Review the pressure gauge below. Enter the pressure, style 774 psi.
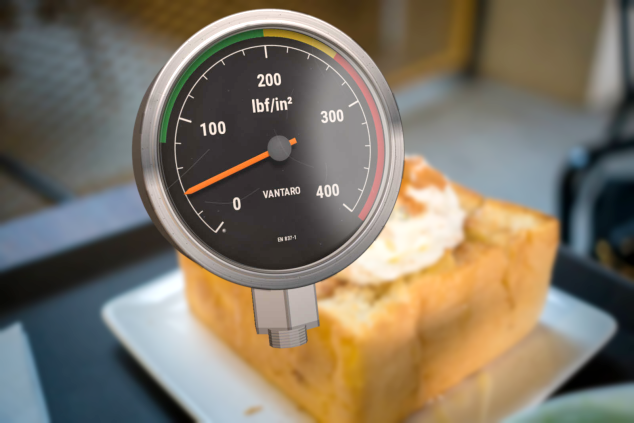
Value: 40 psi
